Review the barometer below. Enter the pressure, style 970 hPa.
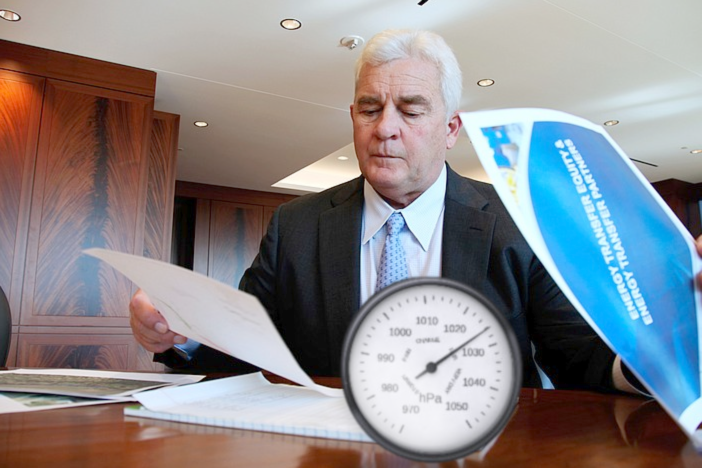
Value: 1026 hPa
